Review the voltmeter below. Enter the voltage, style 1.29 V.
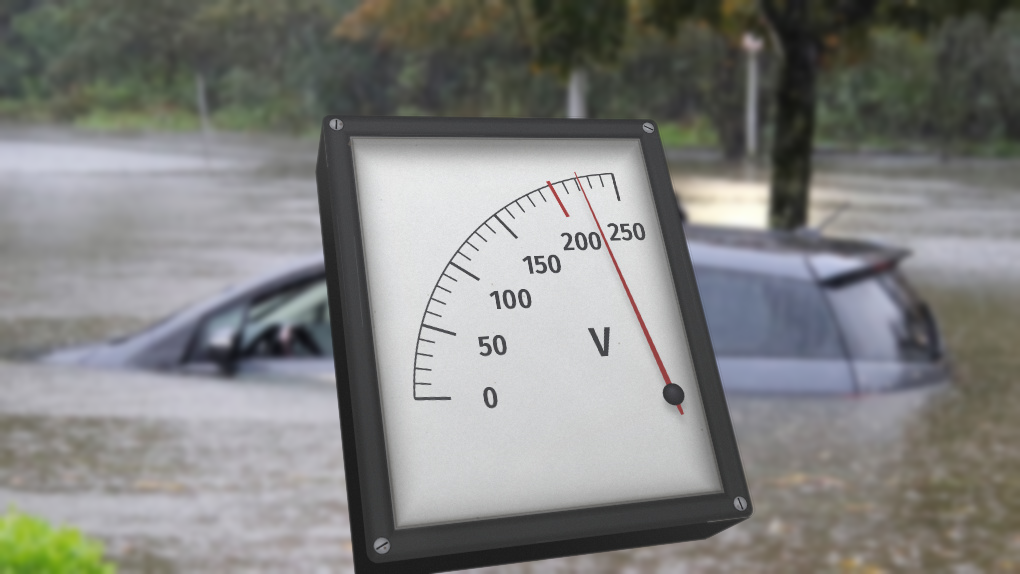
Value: 220 V
